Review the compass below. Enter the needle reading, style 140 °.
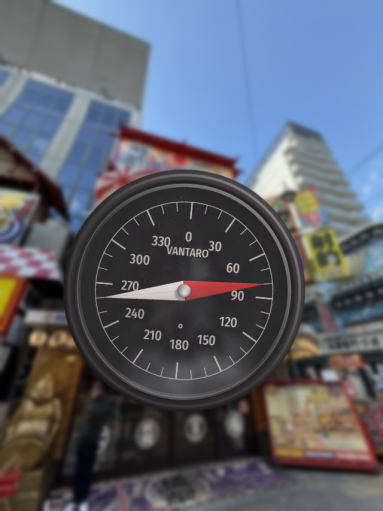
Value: 80 °
